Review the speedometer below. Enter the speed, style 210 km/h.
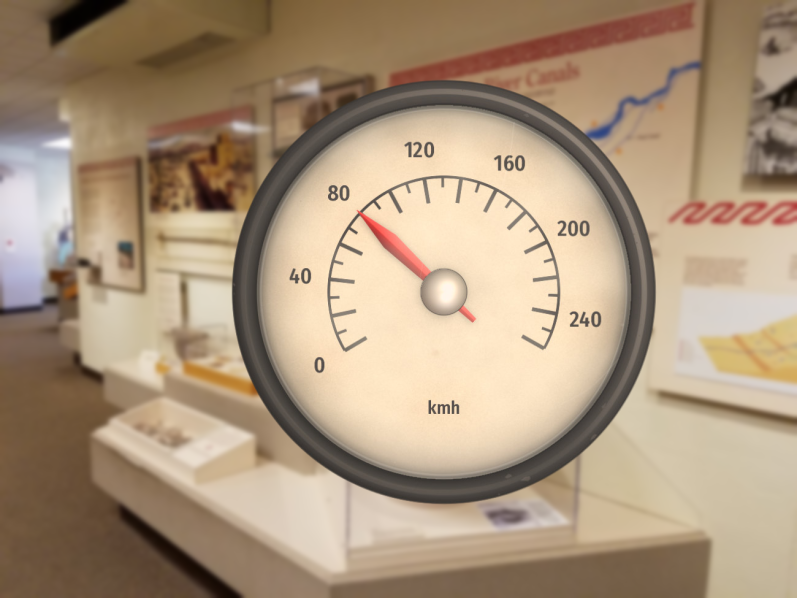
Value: 80 km/h
